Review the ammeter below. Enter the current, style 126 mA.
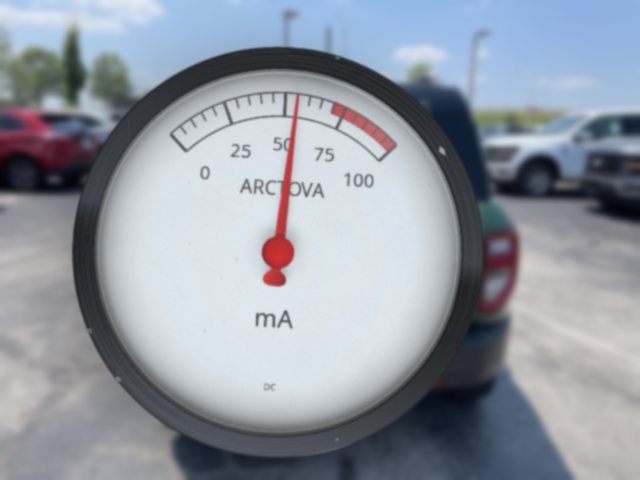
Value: 55 mA
